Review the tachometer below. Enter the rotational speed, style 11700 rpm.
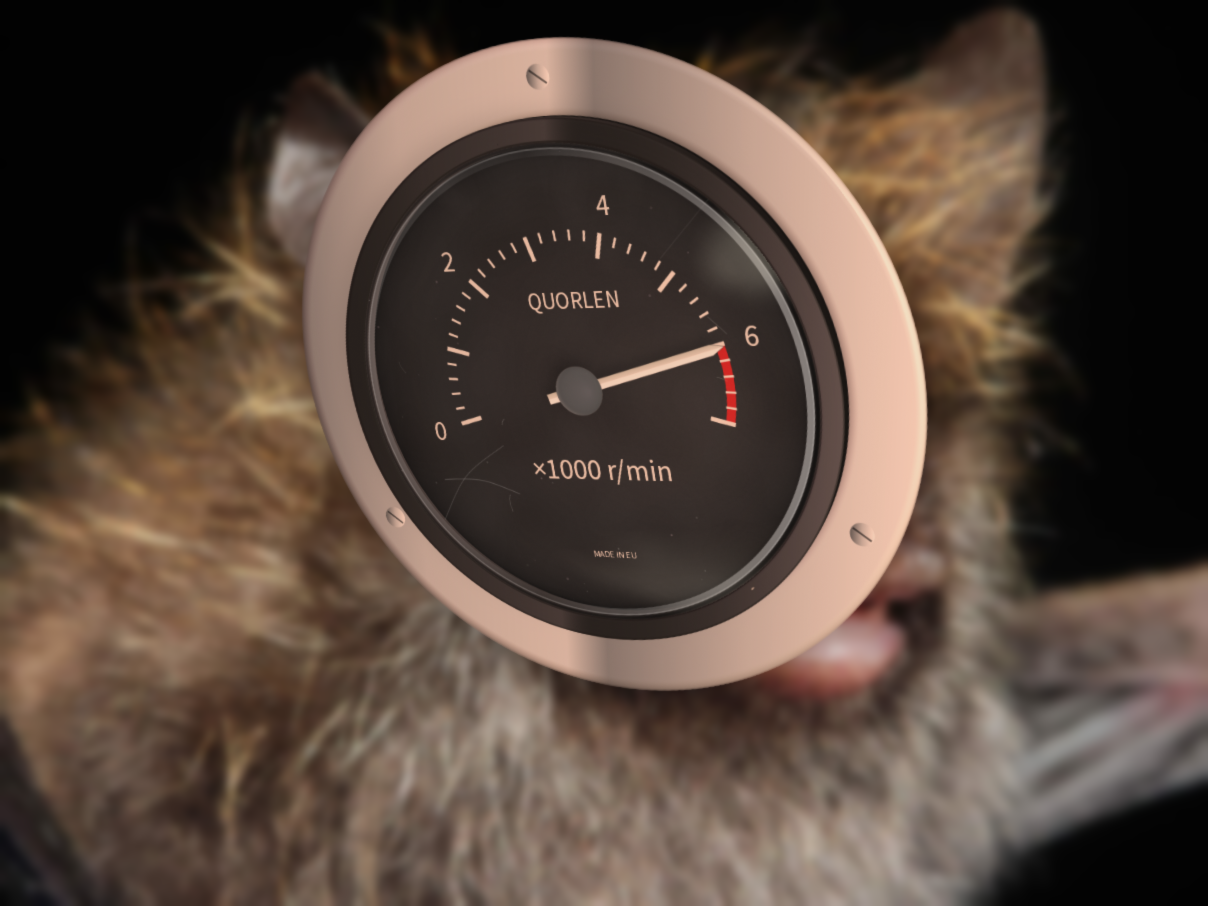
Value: 6000 rpm
